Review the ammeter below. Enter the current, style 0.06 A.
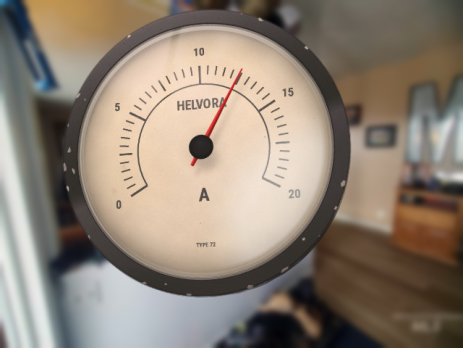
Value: 12.5 A
